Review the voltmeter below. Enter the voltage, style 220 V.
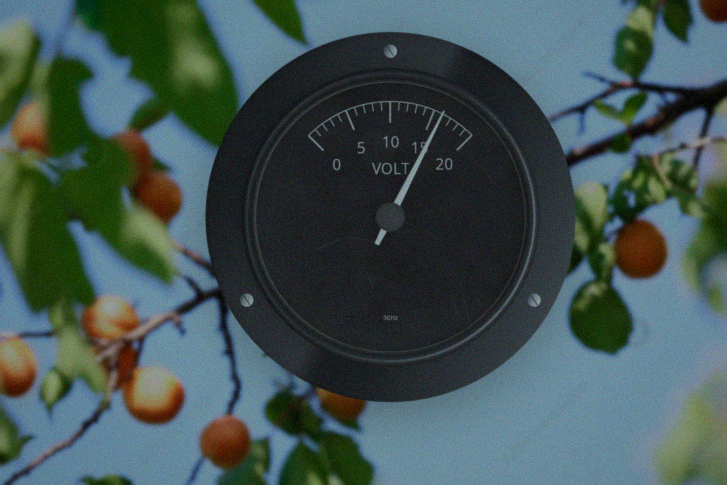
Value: 16 V
